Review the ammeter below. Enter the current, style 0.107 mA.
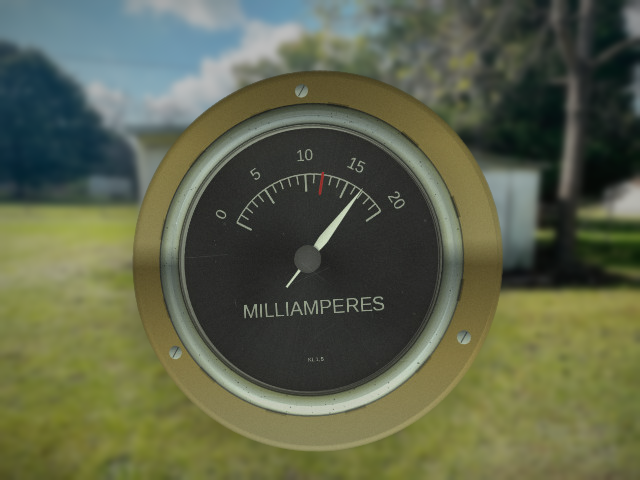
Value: 17 mA
